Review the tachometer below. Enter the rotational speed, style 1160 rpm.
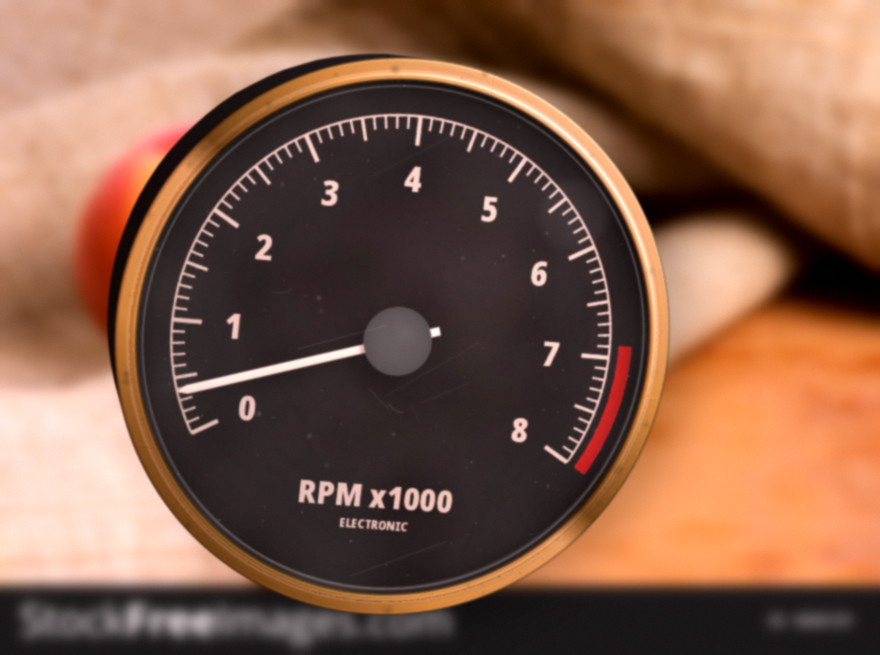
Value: 400 rpm
